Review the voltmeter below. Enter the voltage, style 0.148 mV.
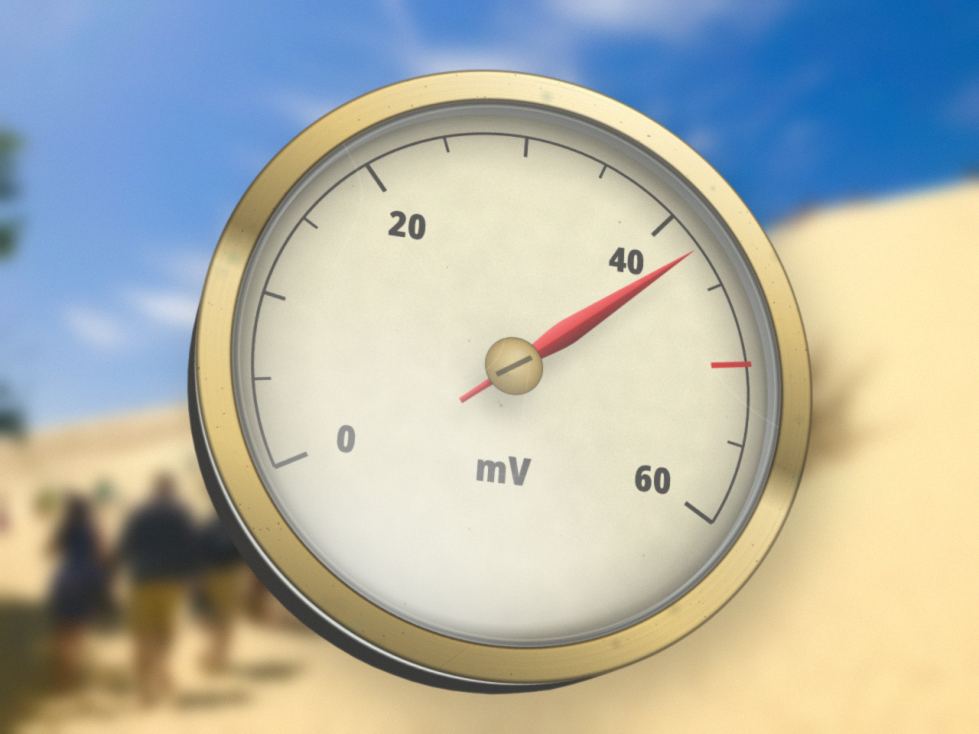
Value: 42.5 mV
